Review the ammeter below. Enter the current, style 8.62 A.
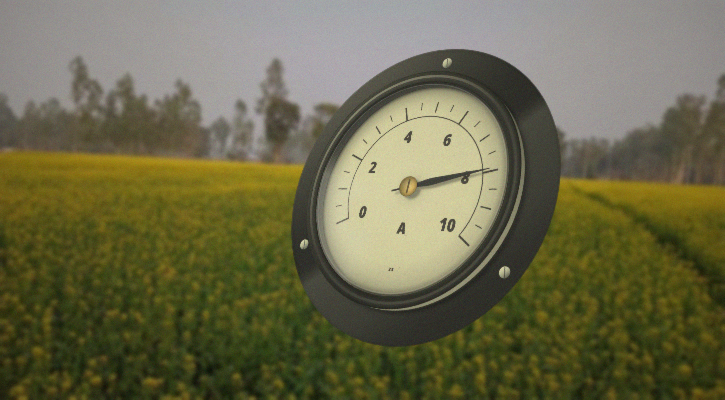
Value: 8 A
